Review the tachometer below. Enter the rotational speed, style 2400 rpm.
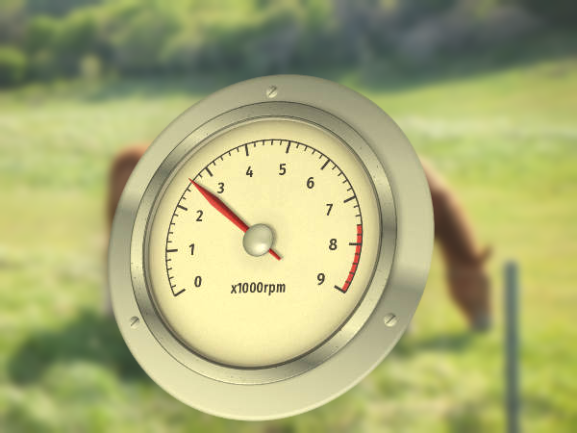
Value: 2600 rpm
